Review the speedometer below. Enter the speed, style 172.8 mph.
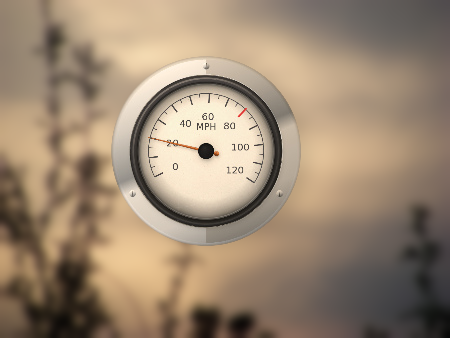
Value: 20 mph
